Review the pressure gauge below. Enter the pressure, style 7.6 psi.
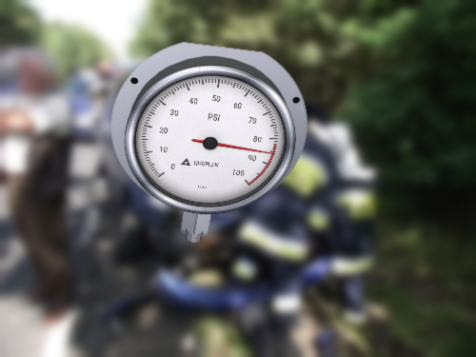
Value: 85 psi
